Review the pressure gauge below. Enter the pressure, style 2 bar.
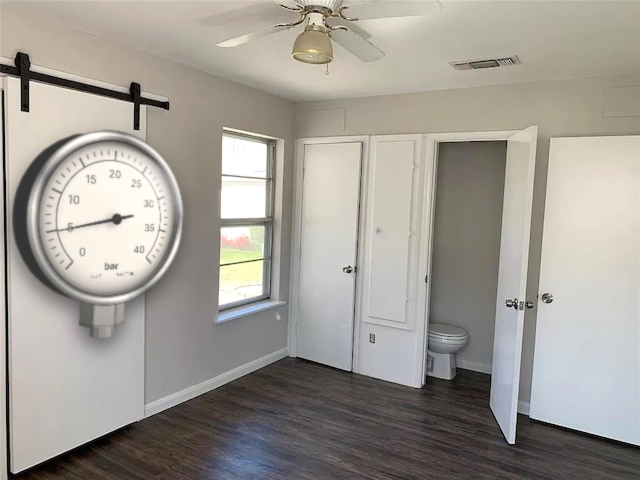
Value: 5 bar
